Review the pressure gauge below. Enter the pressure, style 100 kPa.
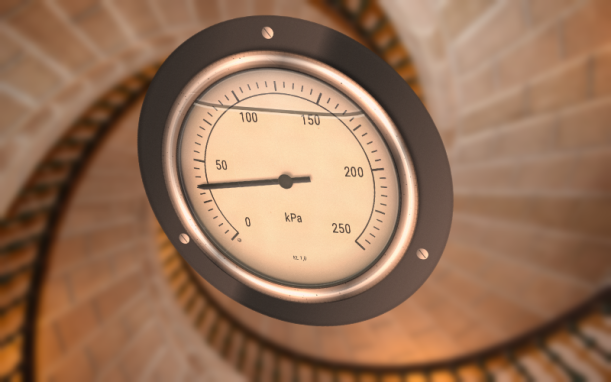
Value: 35 kPa
